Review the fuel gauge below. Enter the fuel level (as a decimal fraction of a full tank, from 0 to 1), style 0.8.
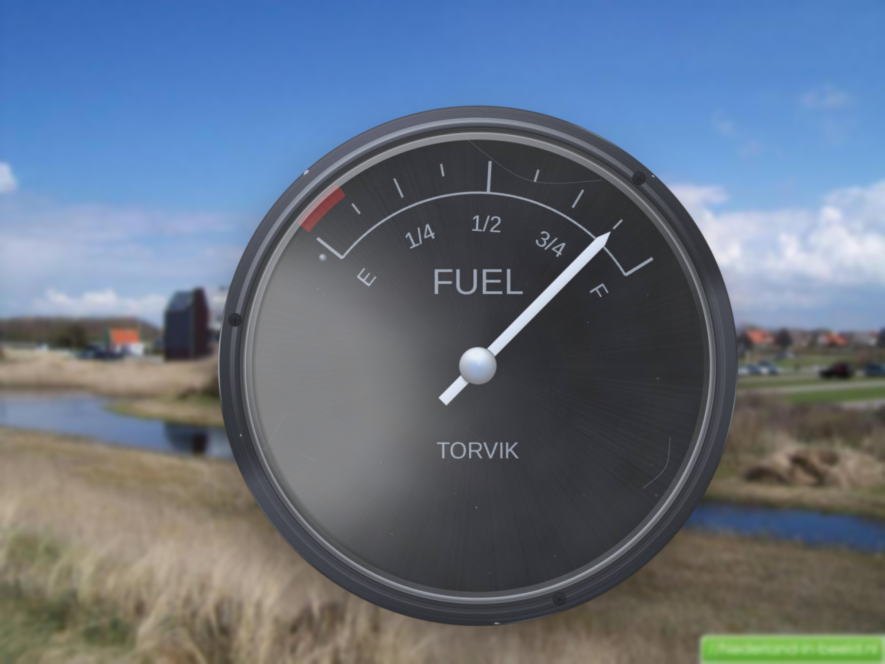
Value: 0.875
